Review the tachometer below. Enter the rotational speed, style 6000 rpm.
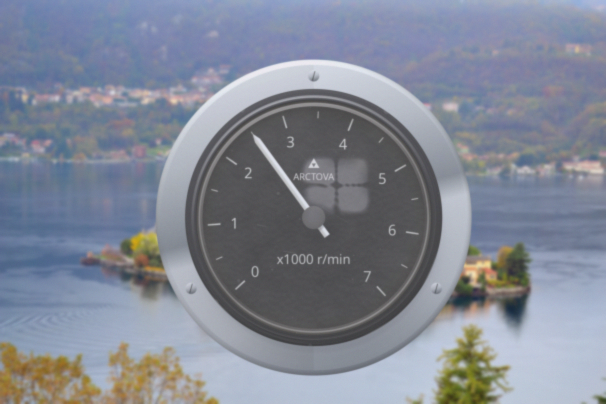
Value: 2500 rpm
